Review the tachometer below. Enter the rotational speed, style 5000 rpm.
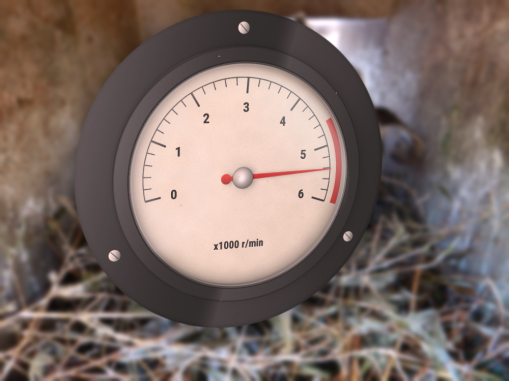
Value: 5400 rpm
